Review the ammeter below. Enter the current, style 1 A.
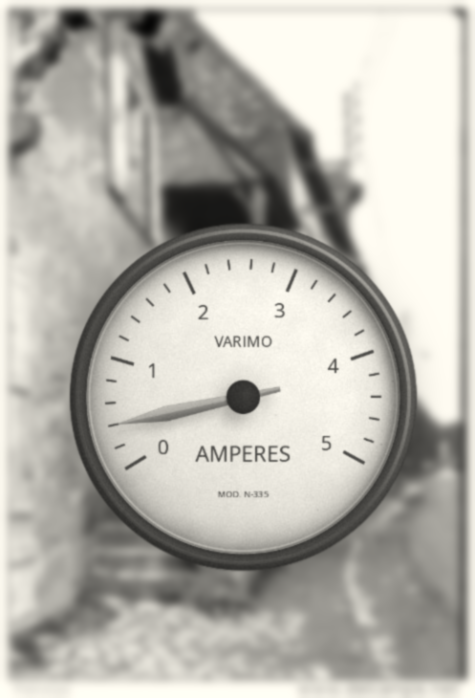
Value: 0.4 A
